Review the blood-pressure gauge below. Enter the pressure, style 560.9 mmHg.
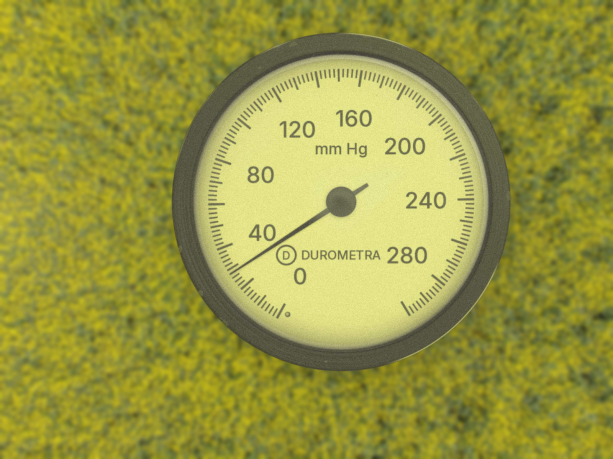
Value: 28 mmHg
